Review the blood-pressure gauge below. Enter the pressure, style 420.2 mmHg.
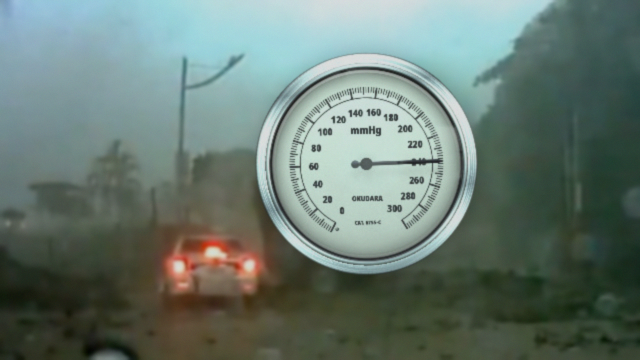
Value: 240 mmHg
